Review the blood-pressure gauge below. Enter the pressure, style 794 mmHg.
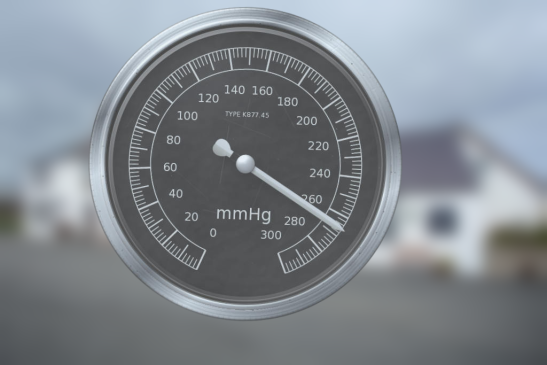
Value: 266 mmHg
